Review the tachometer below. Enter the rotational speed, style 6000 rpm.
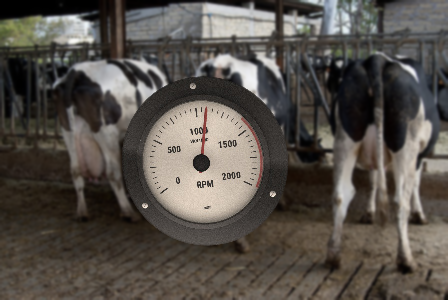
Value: 1100 rpm
